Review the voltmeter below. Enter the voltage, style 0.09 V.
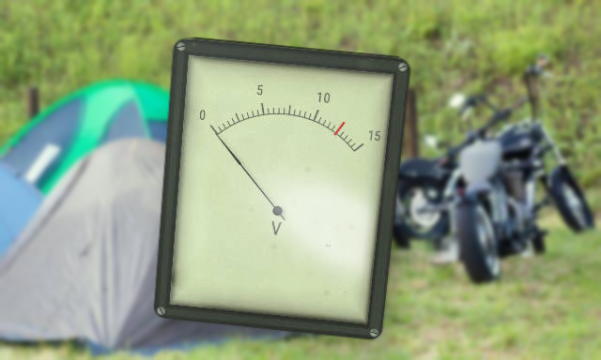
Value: 0 V
